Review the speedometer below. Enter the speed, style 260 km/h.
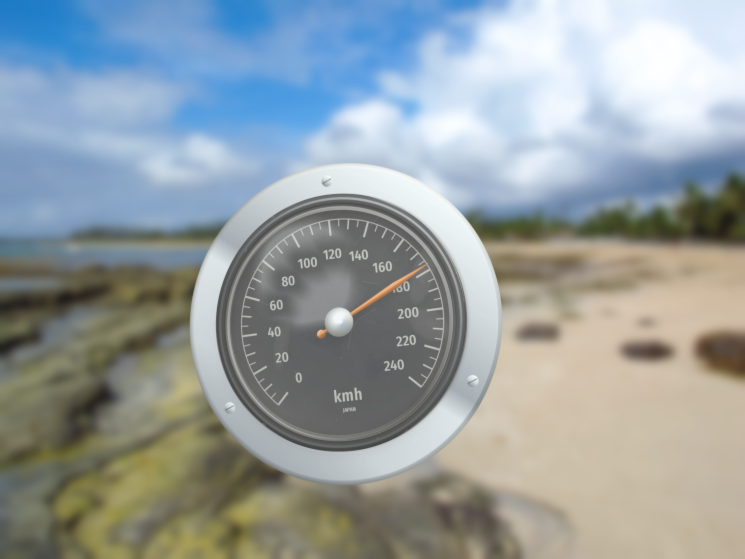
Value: 177.5 km/h
